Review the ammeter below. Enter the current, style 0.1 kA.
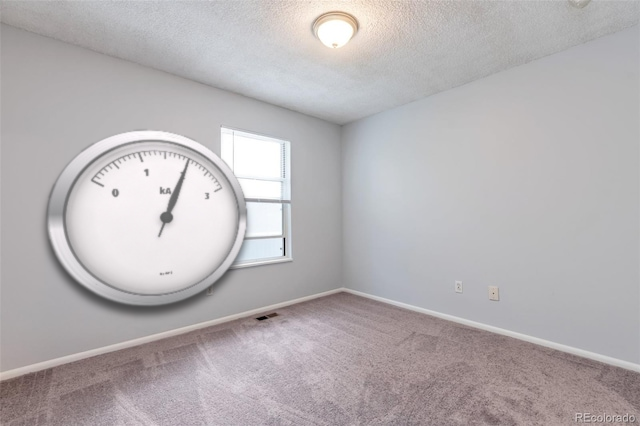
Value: 2 kA
